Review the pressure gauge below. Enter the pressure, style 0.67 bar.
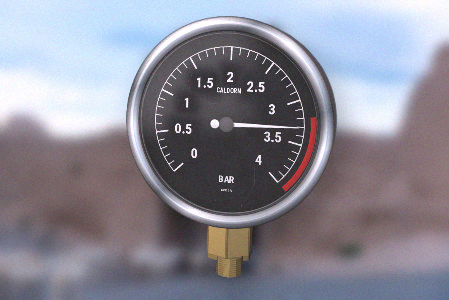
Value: 3.3 bar
